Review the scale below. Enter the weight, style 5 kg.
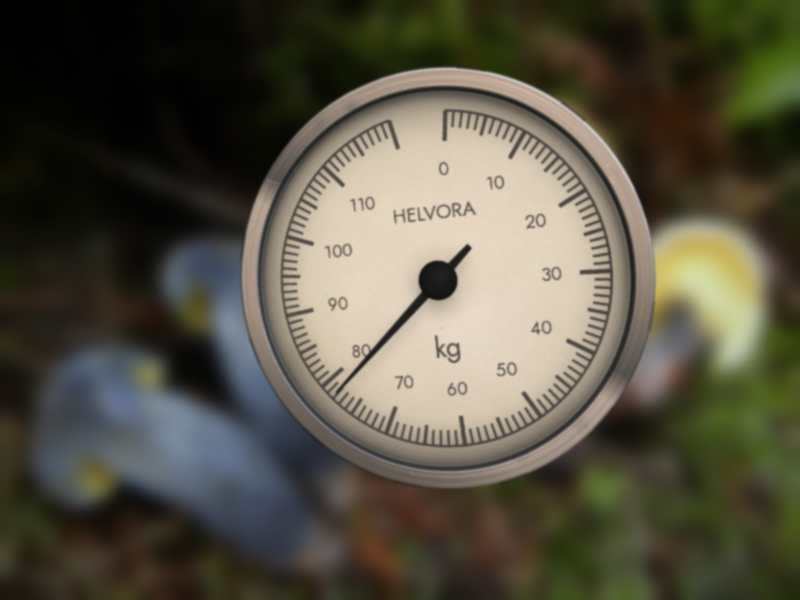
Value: 78 kg
